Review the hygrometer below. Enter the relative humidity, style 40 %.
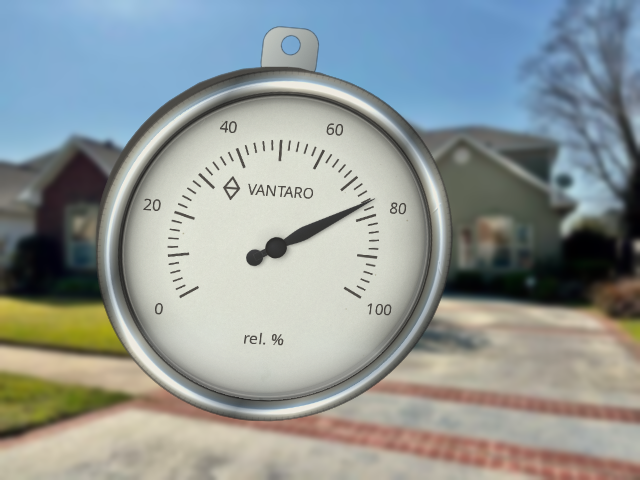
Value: 76 %
